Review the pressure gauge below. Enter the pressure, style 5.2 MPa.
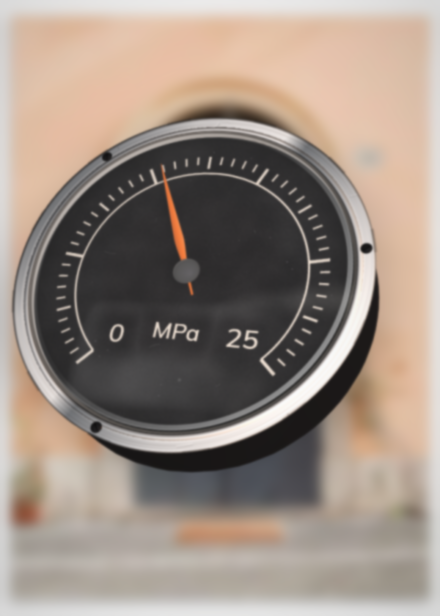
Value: 10.5 MPa
